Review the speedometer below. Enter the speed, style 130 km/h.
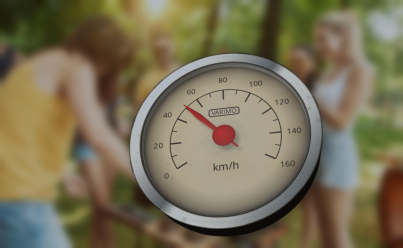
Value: 50 km/h
